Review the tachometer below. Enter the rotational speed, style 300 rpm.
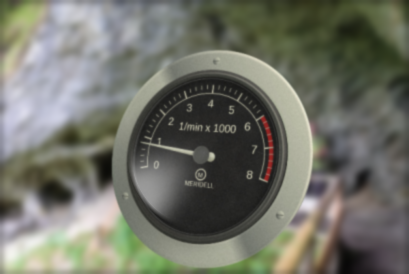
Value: 800 rpm
